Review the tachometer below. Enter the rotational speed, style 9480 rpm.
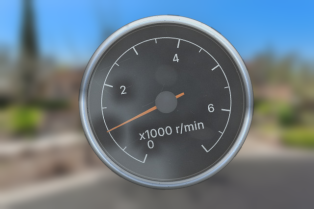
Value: 1000 rpm
